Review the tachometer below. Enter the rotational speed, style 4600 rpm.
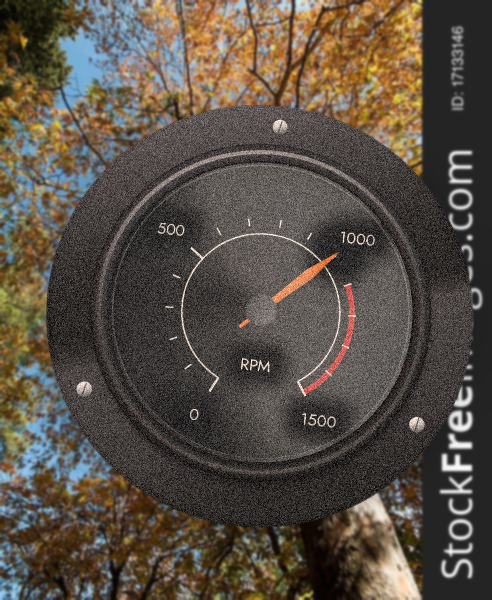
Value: 1000 rpm
